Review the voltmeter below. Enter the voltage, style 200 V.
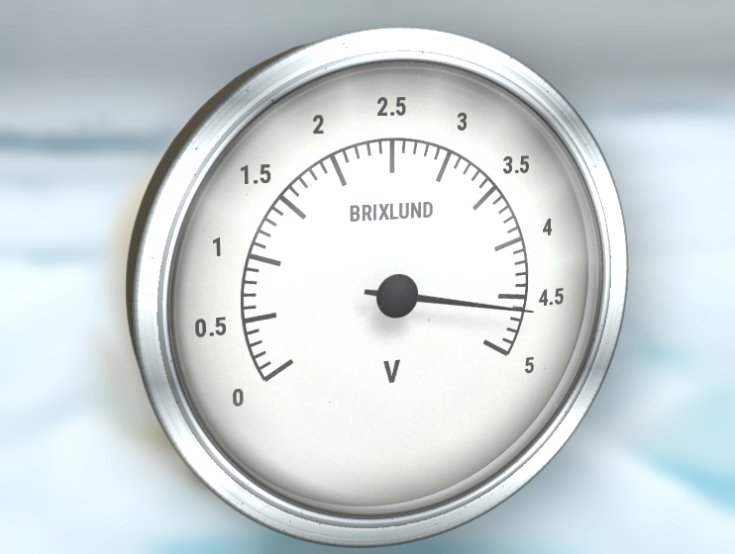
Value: 4.6 V
